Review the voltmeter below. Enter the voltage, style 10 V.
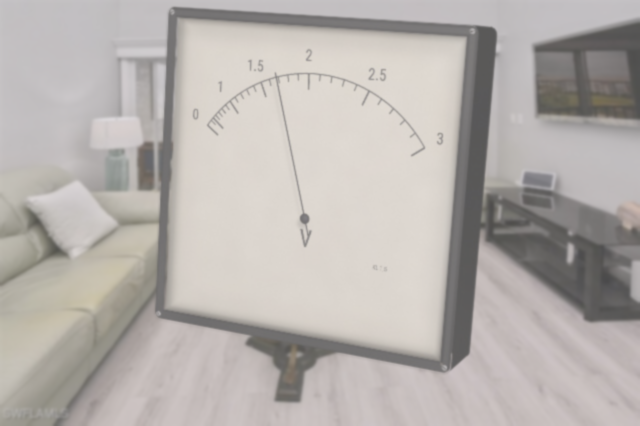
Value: 1.7 V
